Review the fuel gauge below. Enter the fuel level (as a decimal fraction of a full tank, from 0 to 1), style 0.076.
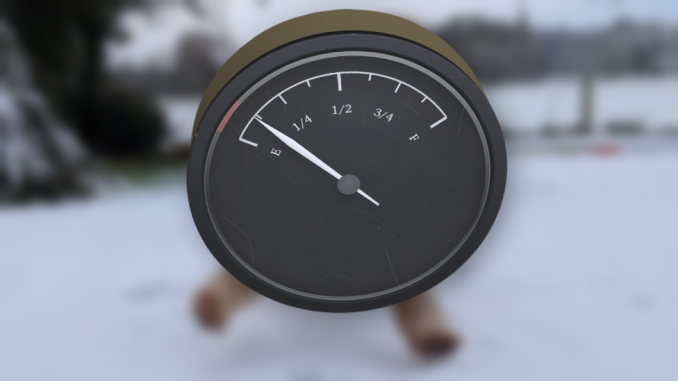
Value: 0.125
